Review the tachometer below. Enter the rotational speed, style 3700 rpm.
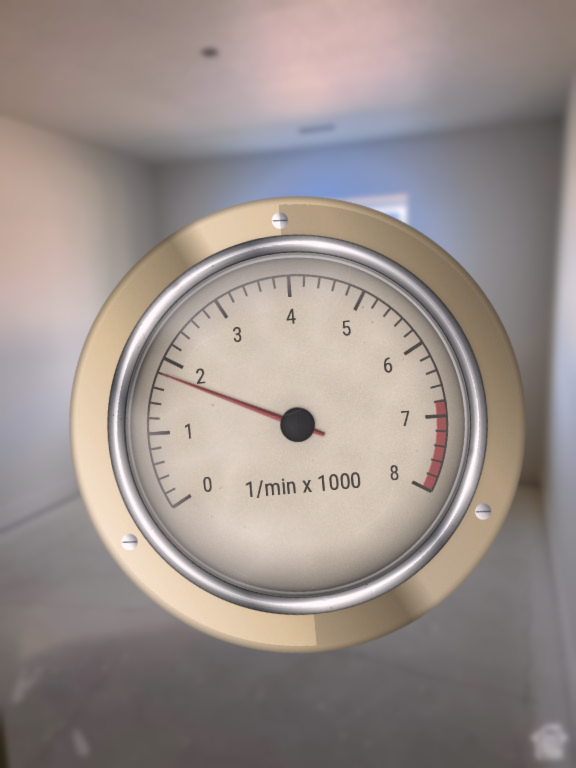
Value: 1800 rpm
